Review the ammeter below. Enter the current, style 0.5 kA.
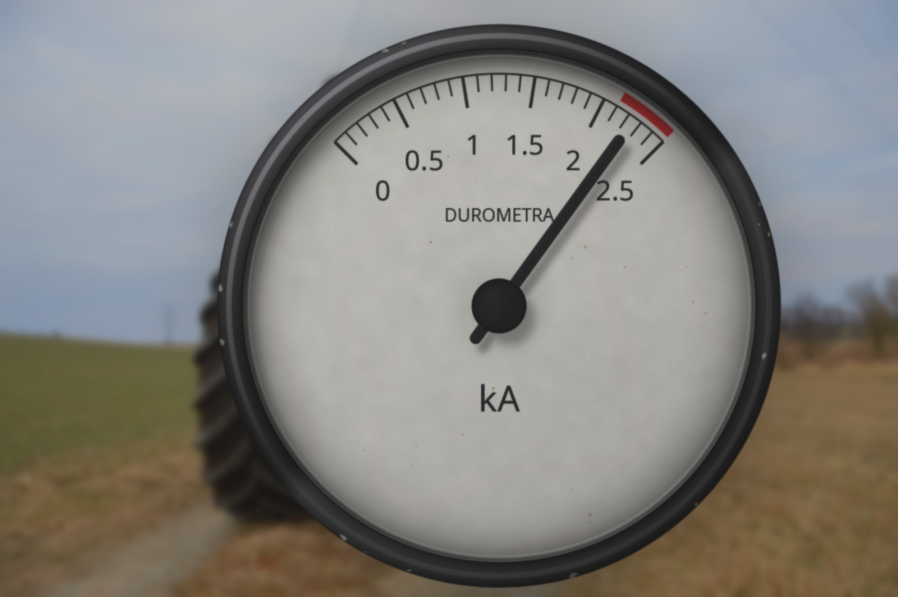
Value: 2.25 kA
